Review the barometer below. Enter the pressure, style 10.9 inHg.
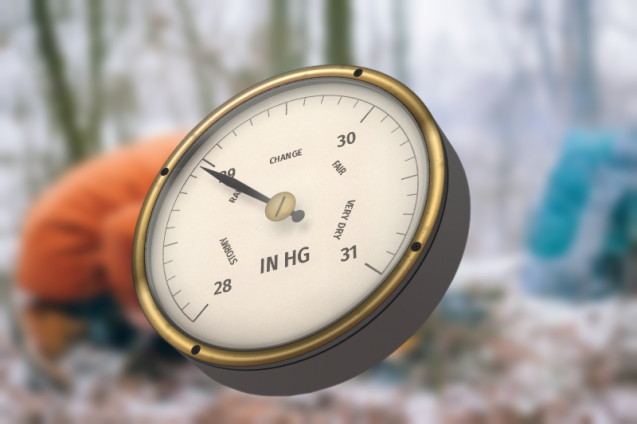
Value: 28.95 inHg
